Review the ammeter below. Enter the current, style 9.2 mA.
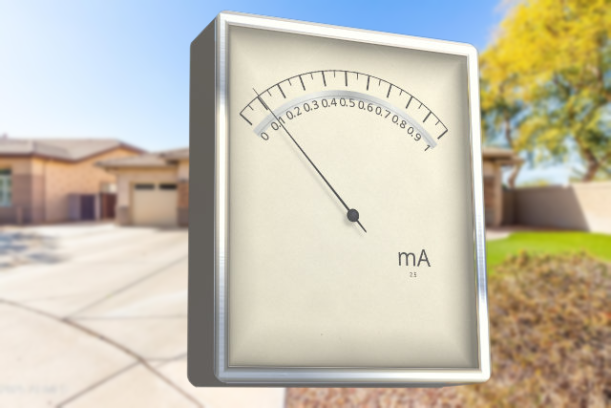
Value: 0.1 mA
